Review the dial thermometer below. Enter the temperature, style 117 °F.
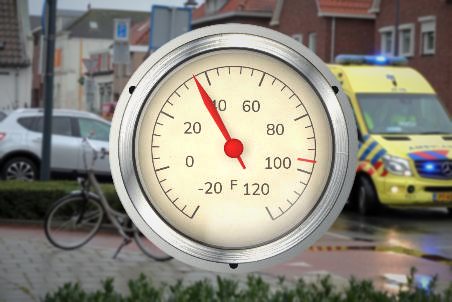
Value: 36 °F
